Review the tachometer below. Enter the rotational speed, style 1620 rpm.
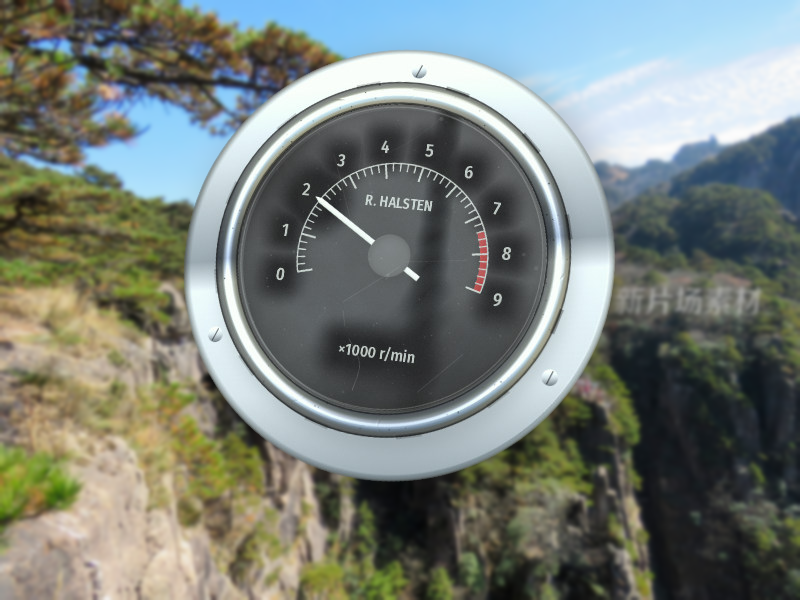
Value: 2000 rpm
